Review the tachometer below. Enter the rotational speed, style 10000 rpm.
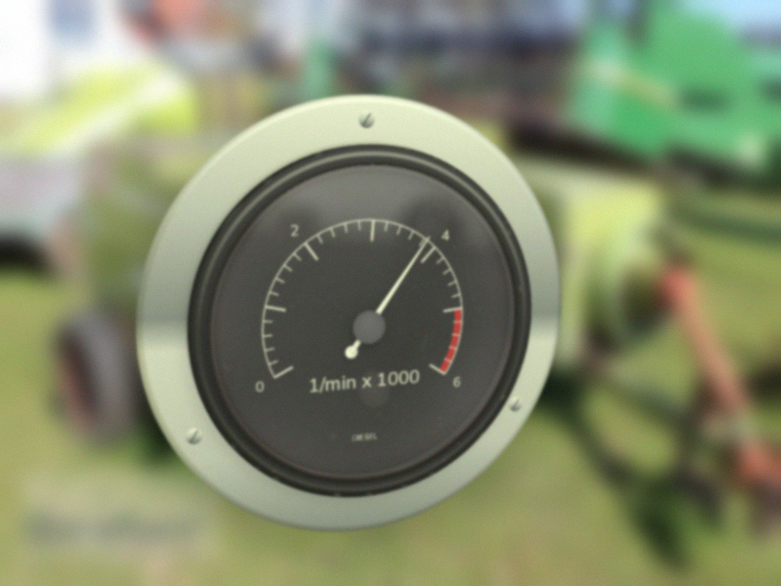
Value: 3800 rpm
